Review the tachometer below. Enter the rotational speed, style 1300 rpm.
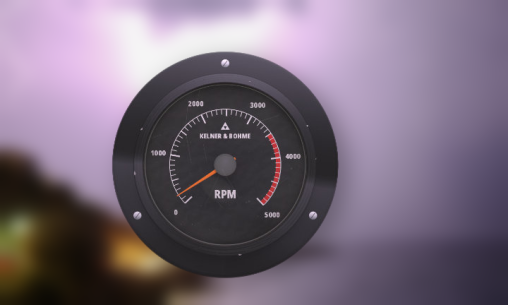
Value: 200 rpm
